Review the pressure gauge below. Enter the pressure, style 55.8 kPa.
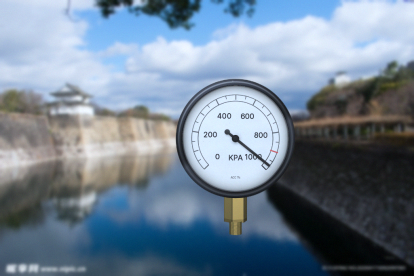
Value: 975 kPa
